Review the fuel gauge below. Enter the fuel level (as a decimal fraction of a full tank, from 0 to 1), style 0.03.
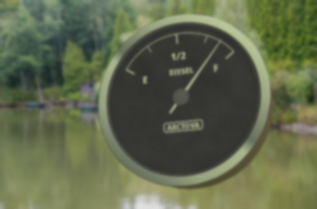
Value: 0.875
